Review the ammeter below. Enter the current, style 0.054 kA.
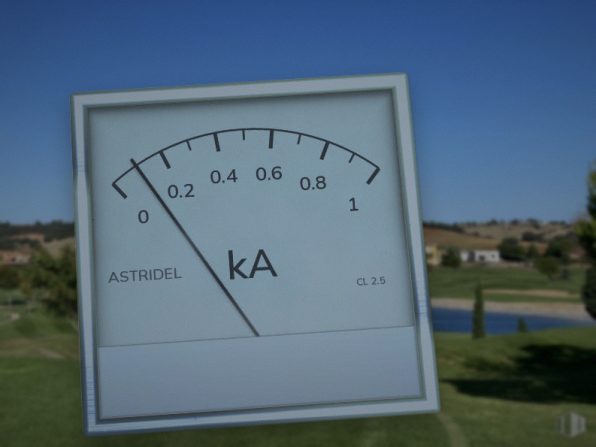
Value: 0.1 kA
